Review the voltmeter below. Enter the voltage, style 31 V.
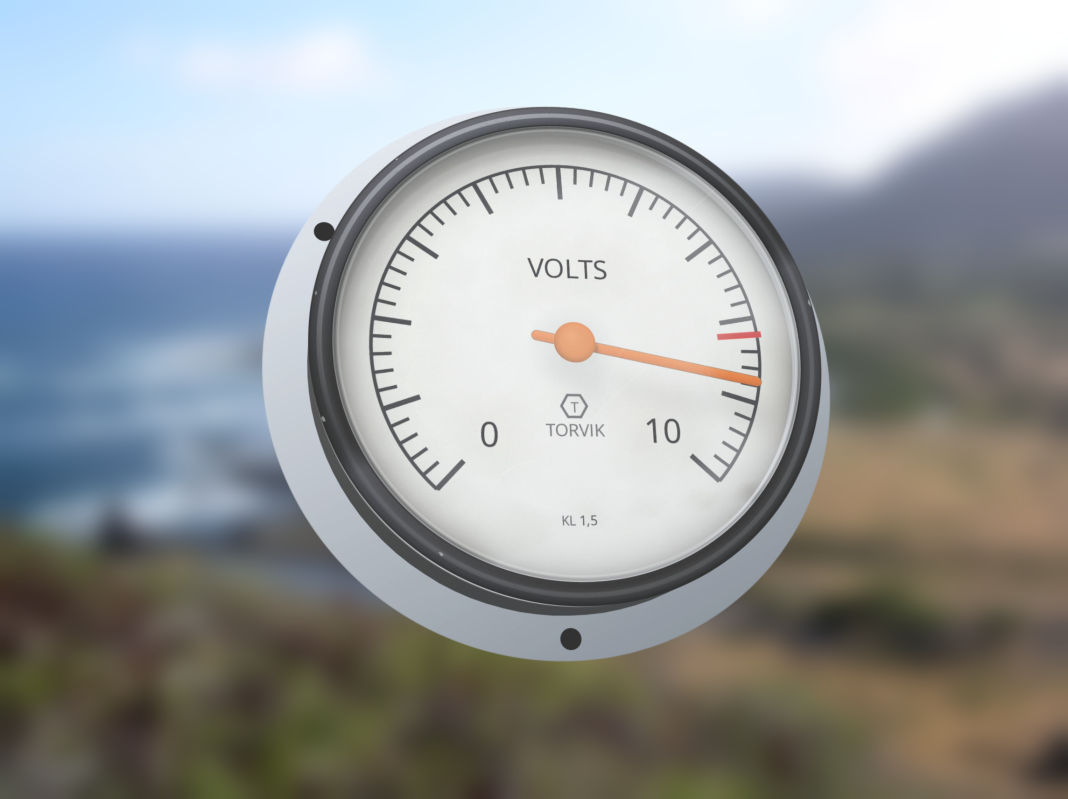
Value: 8.8 V
